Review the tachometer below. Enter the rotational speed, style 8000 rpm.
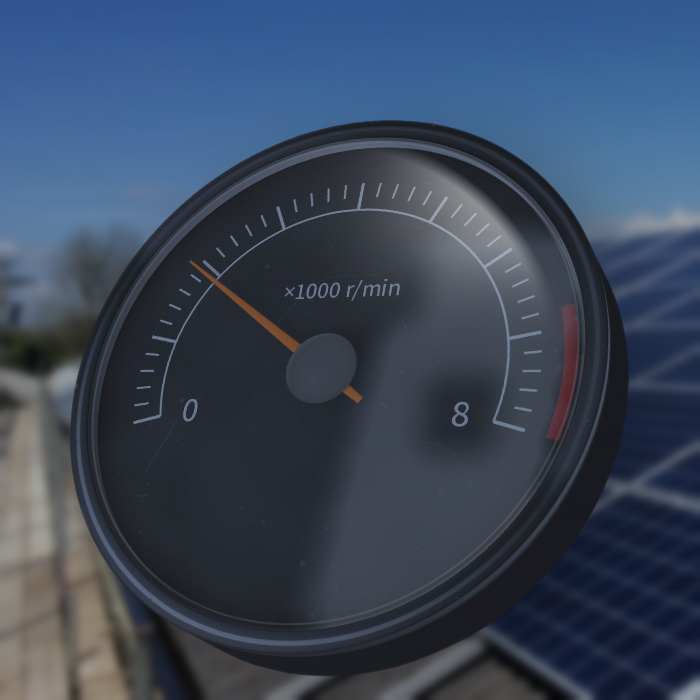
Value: 1900 rpm
